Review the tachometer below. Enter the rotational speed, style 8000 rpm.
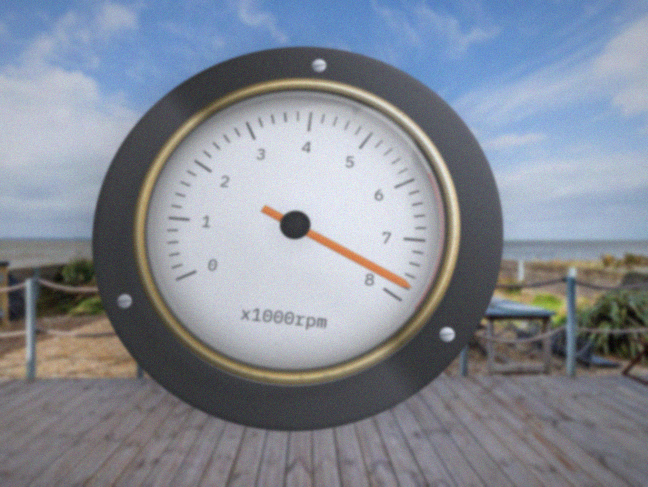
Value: 7800 rpm
